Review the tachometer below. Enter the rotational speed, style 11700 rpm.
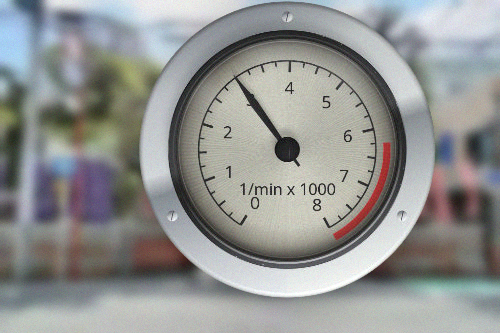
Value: 3000 rpm
